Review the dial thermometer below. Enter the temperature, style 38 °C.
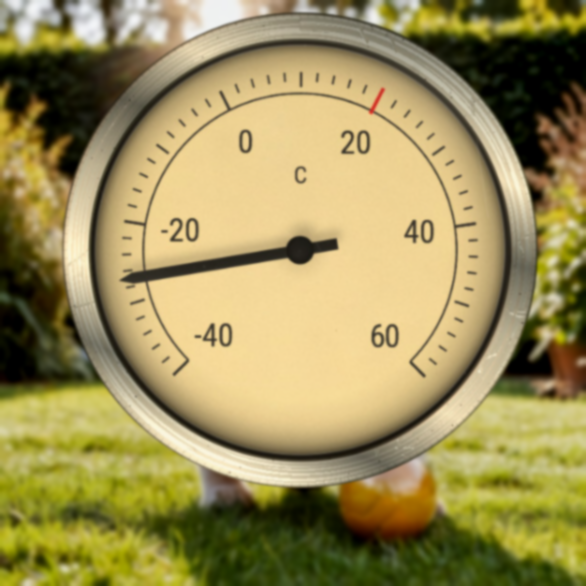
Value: -27 °C
